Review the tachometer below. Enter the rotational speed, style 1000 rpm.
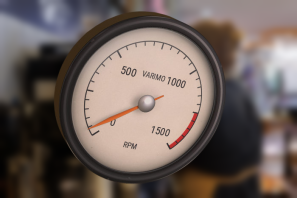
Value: 50 rpm
